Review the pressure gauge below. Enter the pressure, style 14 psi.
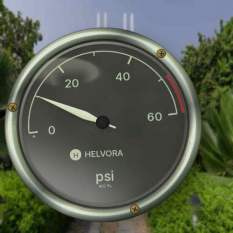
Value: 10 psi
